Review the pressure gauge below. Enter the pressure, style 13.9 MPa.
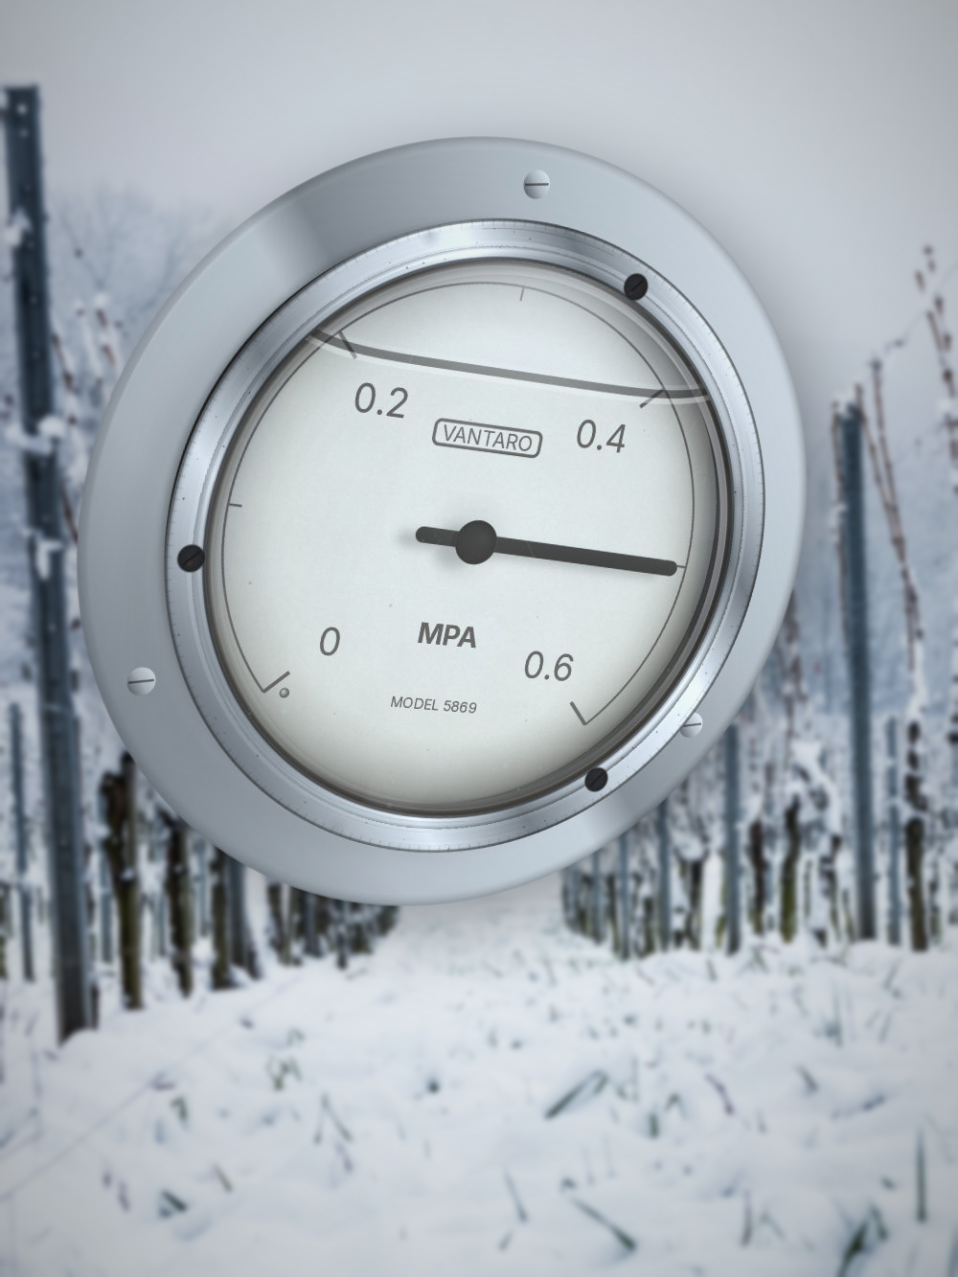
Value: 0.5 MPa
